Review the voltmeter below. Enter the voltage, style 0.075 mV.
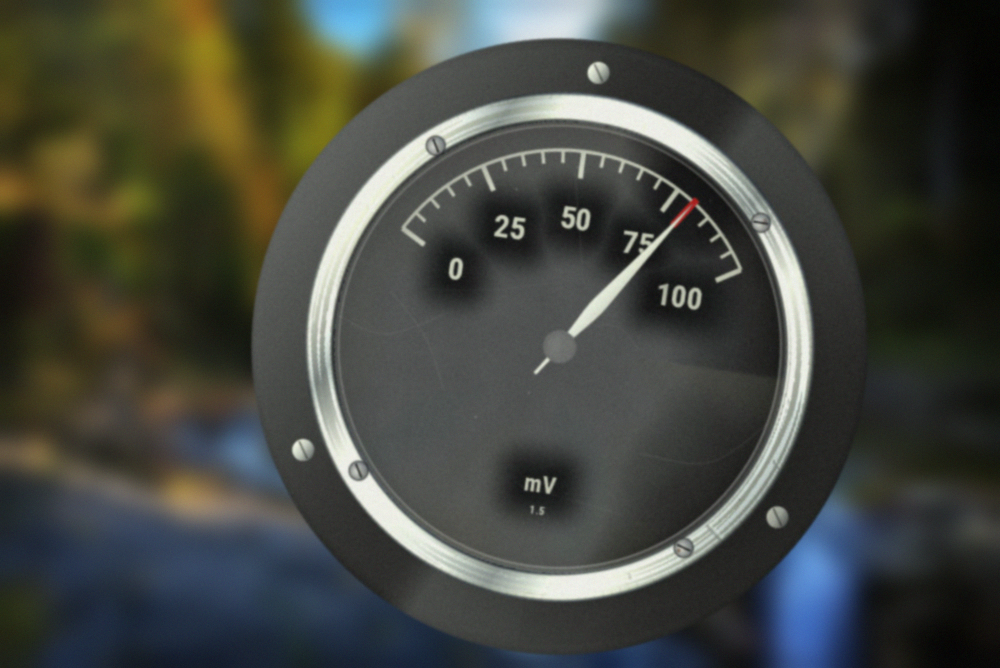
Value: 80 mV
